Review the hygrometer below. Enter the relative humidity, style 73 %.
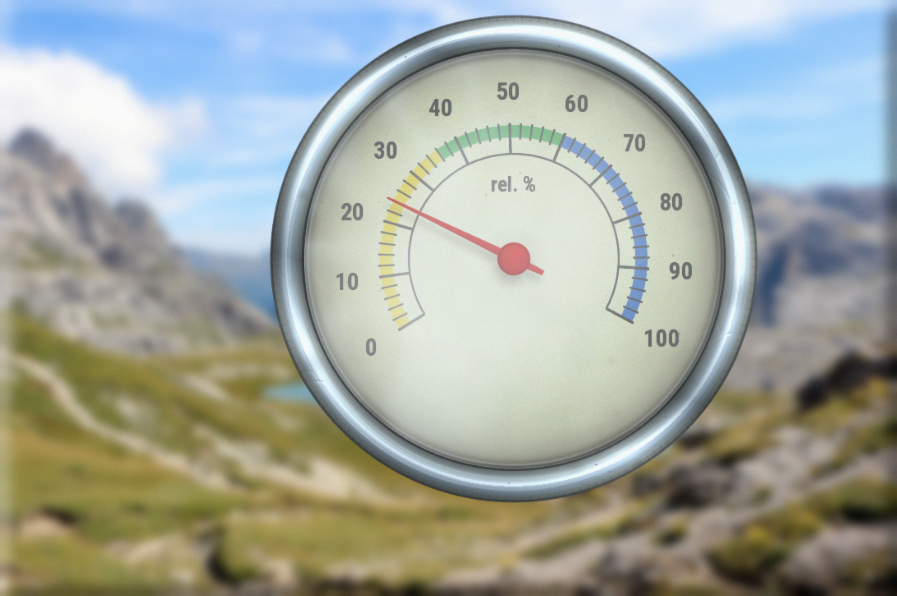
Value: 24 %
